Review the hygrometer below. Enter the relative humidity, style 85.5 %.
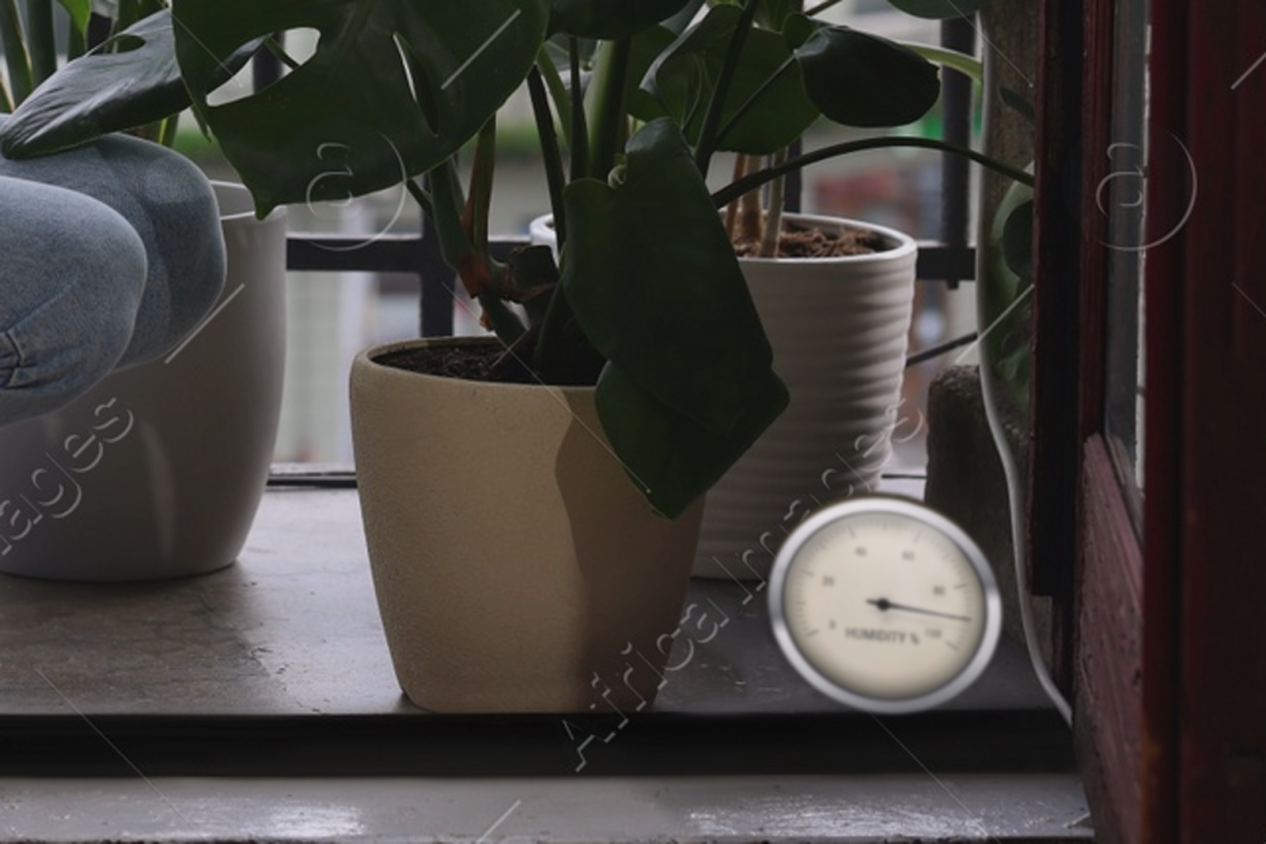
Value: 90 %
